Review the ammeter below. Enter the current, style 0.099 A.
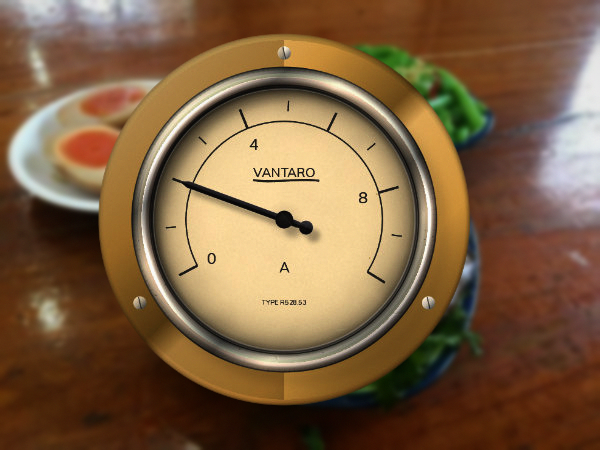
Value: 2 A
